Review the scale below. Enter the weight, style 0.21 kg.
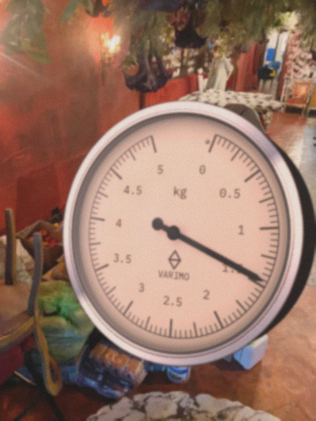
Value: 1.45 kg
